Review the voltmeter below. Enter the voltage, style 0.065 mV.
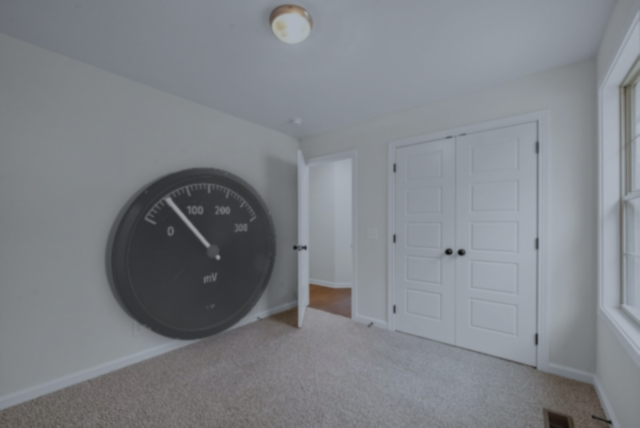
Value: 50 mV
